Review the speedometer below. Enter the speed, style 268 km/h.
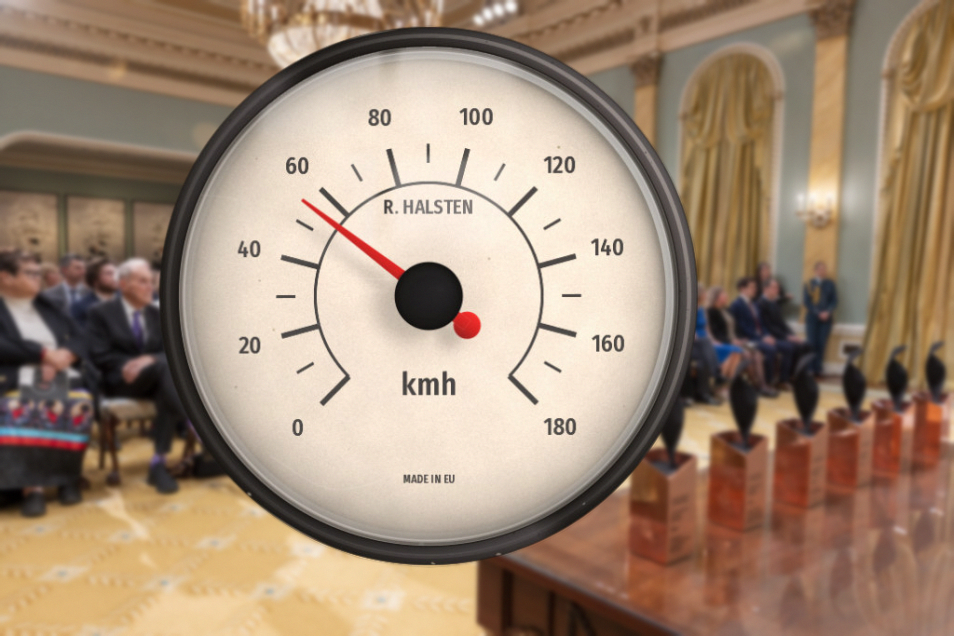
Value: 55 km/h
